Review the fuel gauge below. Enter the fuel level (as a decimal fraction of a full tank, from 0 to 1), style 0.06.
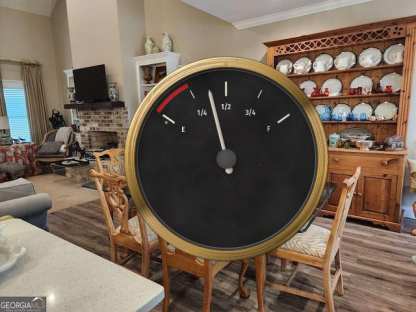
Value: 0.375
